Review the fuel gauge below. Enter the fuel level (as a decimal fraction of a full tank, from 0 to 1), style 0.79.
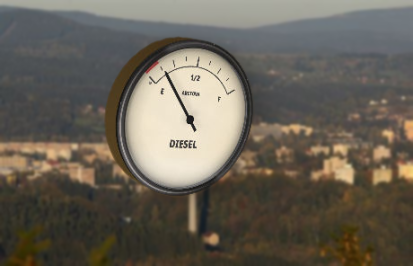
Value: 0.125
